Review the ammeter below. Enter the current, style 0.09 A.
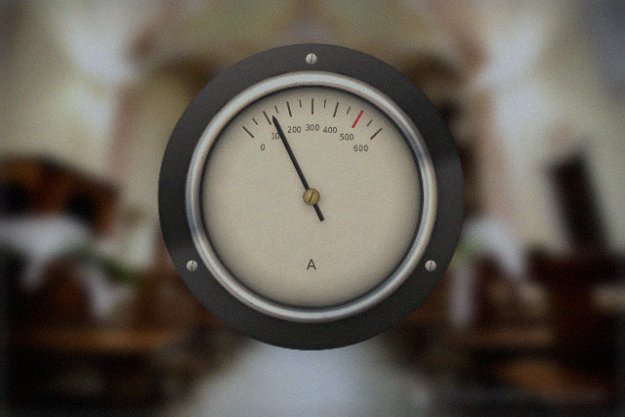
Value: 125 A
